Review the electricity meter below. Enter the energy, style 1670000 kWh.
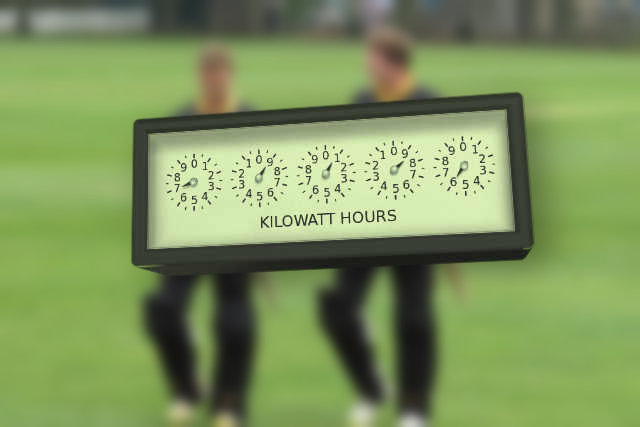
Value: 69086 kWh
